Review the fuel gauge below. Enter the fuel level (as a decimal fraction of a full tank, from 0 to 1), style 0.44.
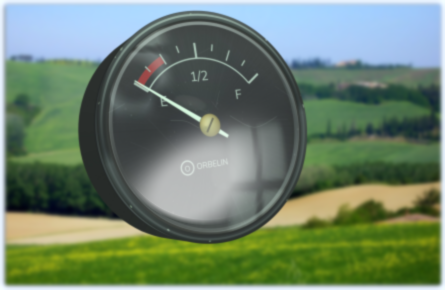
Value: 0
